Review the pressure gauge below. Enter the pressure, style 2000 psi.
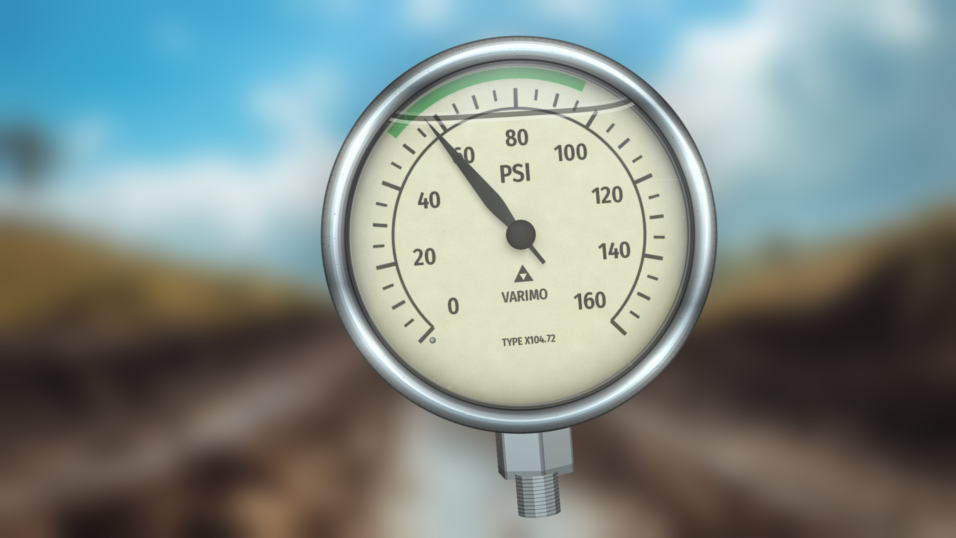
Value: 57.5 psi
